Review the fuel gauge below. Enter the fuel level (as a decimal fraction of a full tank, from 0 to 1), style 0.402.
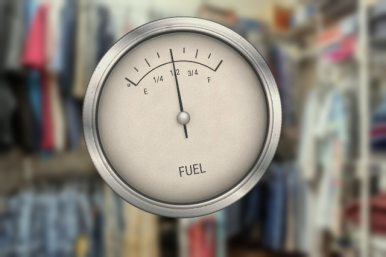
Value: 0.5
